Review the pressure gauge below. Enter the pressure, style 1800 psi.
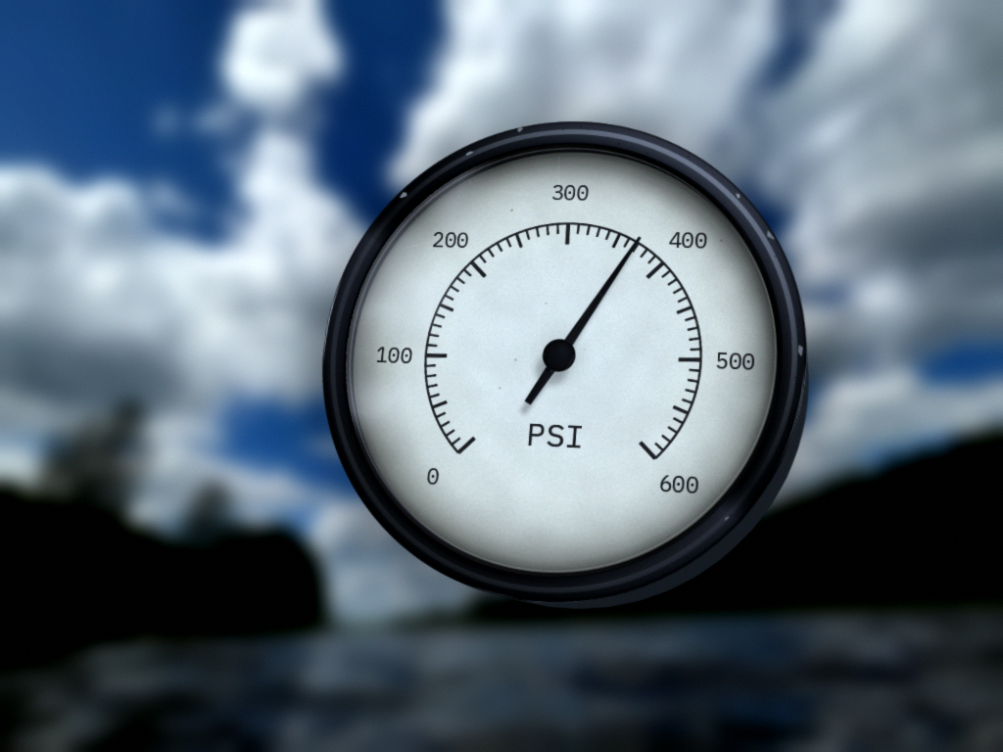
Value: 370 psi
